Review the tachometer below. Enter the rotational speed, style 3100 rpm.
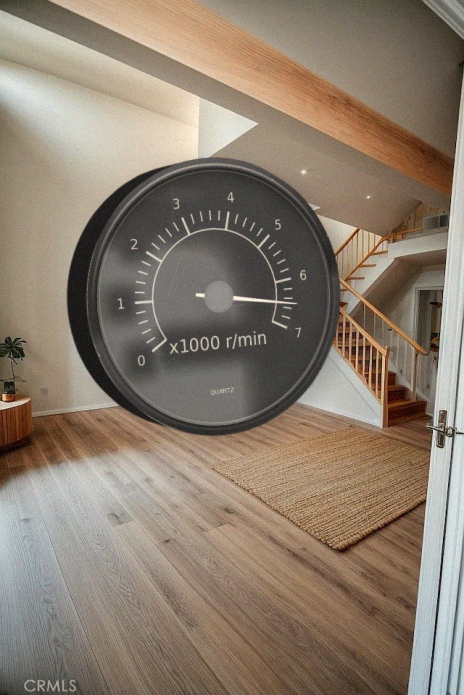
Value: 6500 rpm
